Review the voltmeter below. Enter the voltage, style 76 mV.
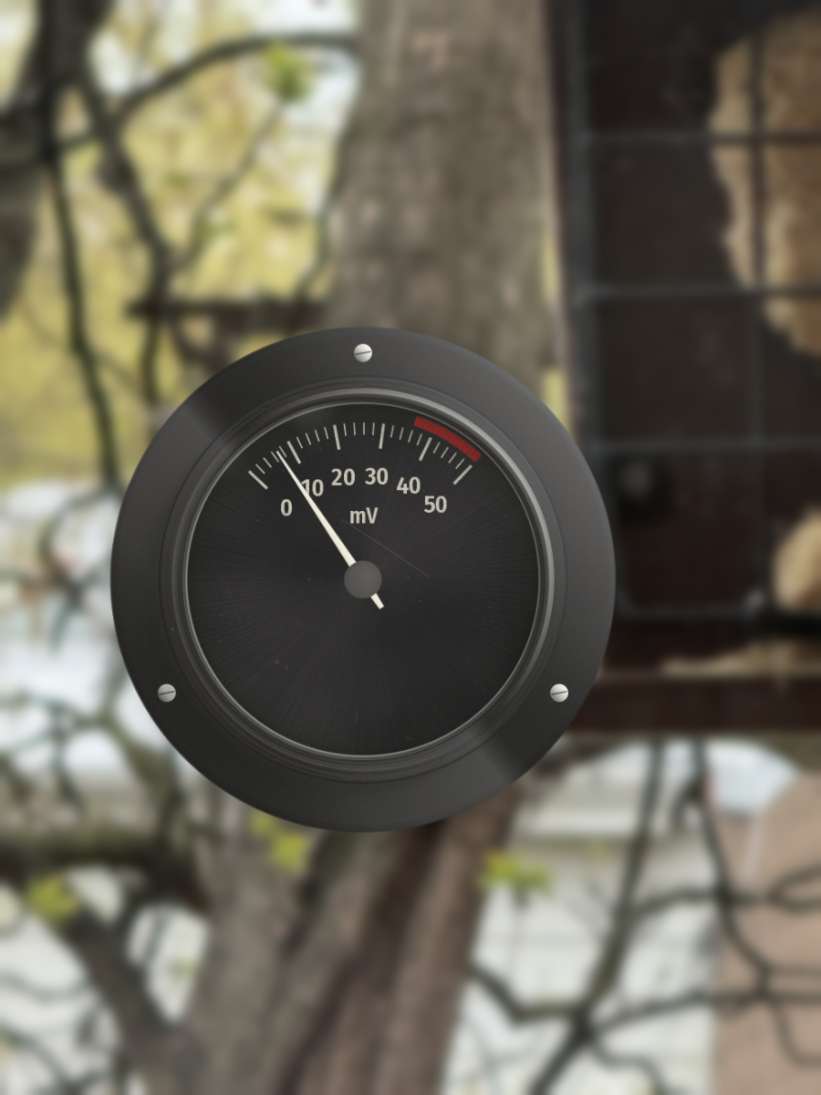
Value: 7 mV
